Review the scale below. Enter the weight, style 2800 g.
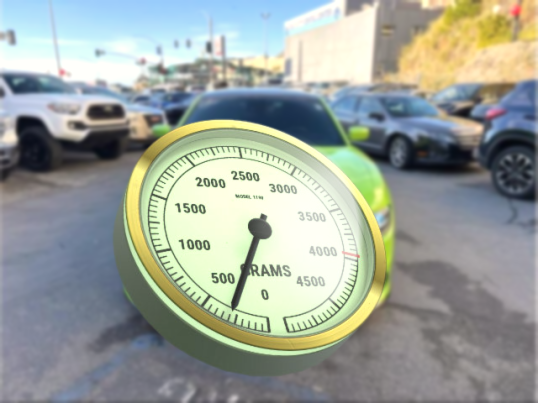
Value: 300 g
